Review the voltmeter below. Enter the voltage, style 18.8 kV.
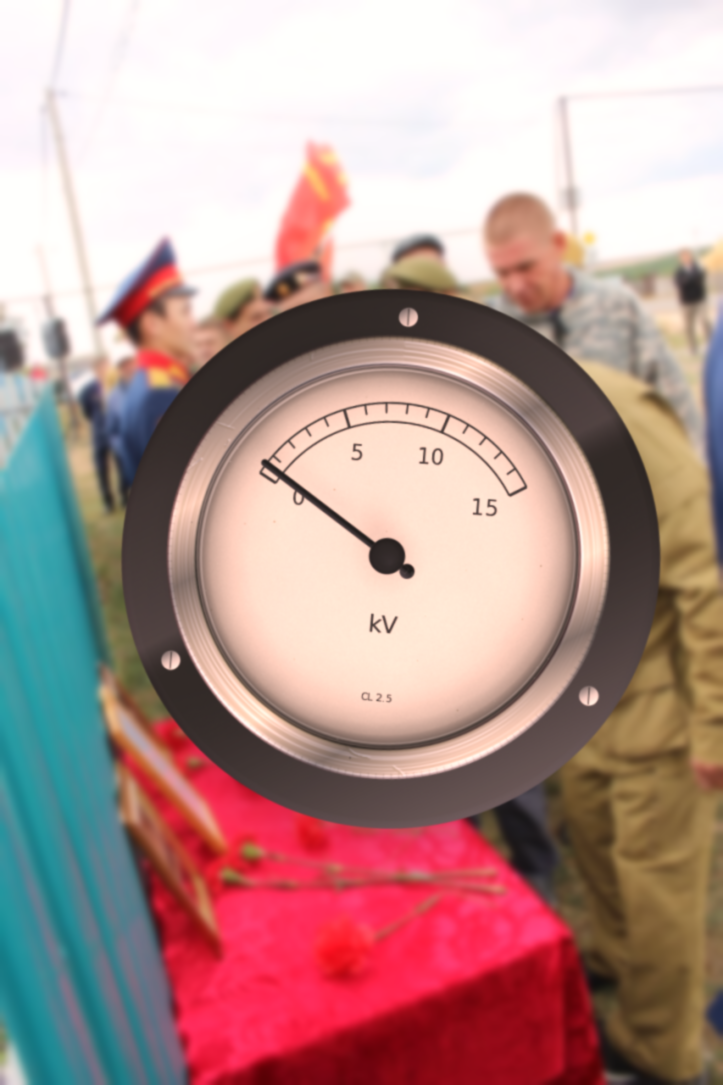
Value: 0.5 kV
